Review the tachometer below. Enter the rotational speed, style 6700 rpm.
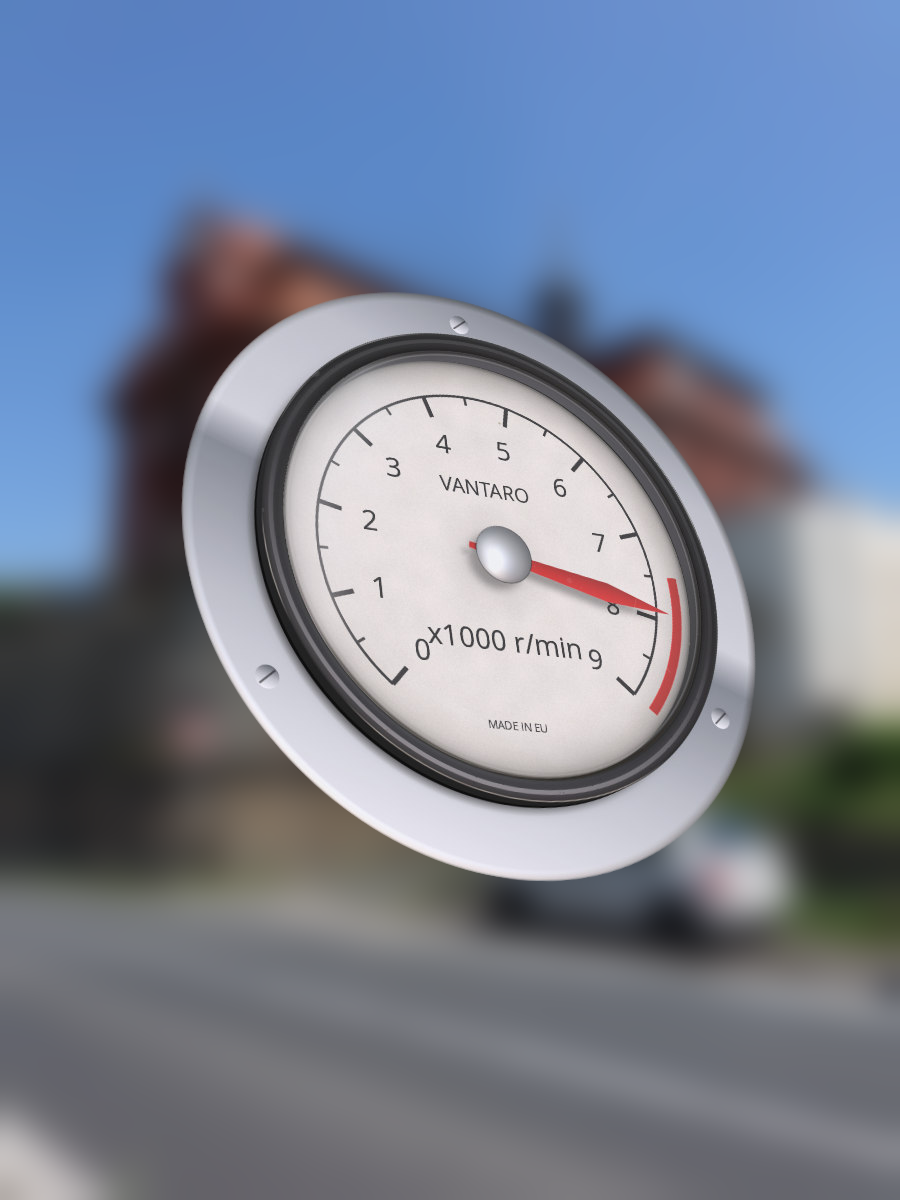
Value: 8000 rpm
